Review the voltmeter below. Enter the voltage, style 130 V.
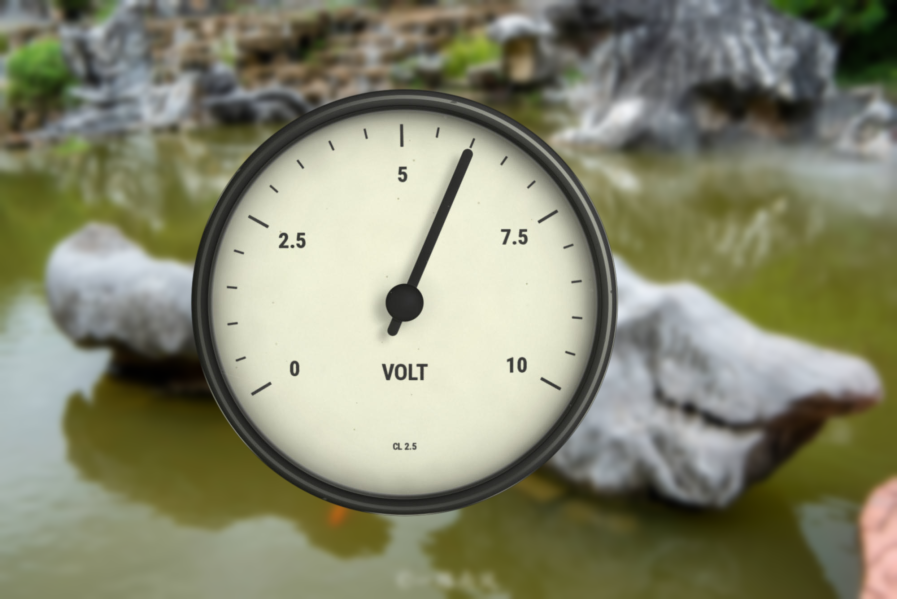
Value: 6 V
